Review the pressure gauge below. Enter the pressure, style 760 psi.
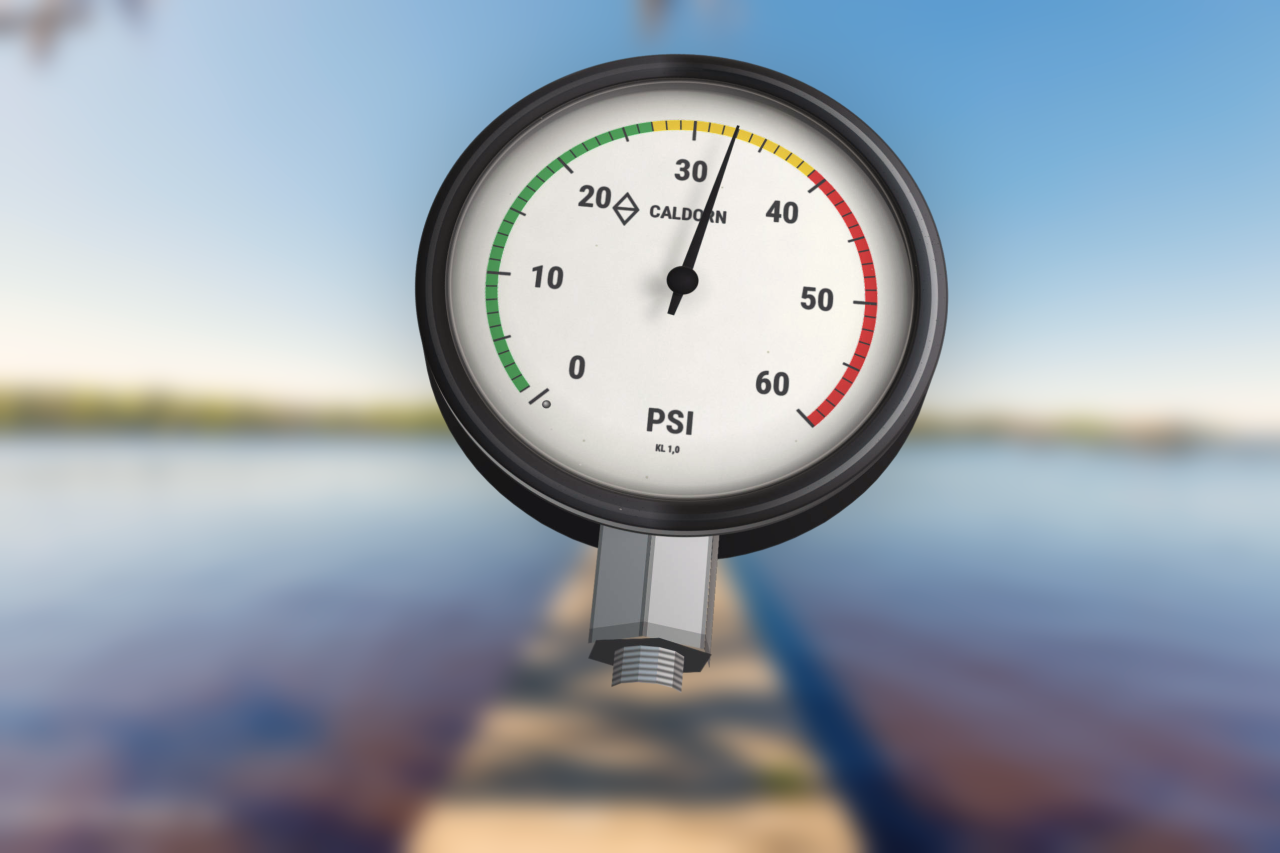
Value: 33 psi
